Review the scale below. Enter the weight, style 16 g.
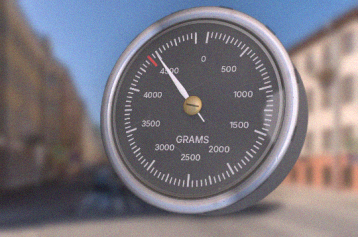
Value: 4500 g
